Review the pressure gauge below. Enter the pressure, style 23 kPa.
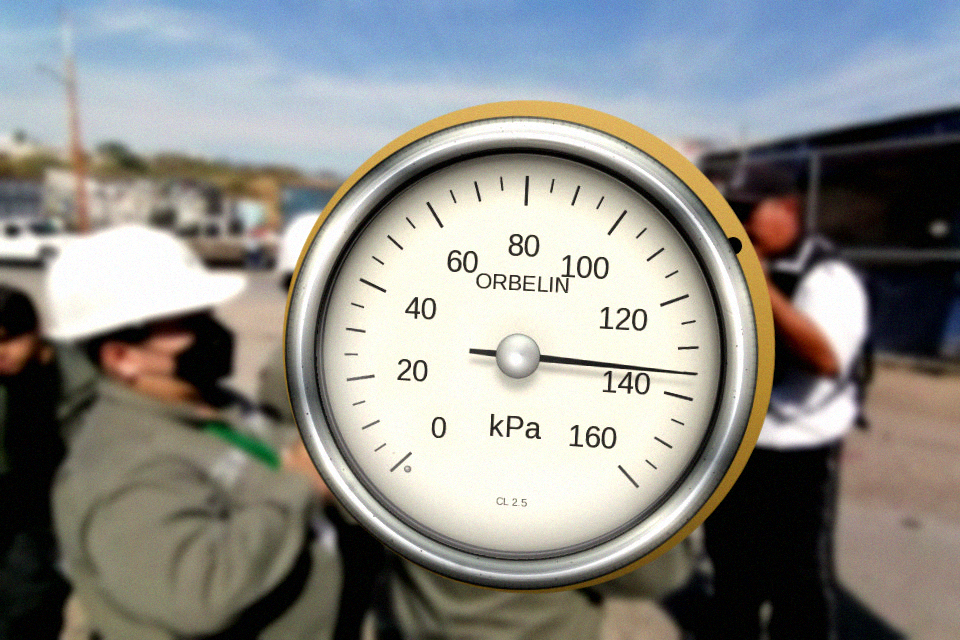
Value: 135 kPa
